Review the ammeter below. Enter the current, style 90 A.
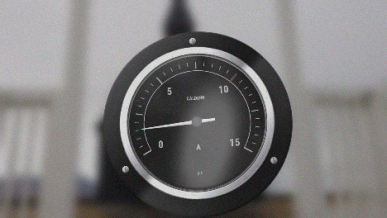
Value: 1.5 A
